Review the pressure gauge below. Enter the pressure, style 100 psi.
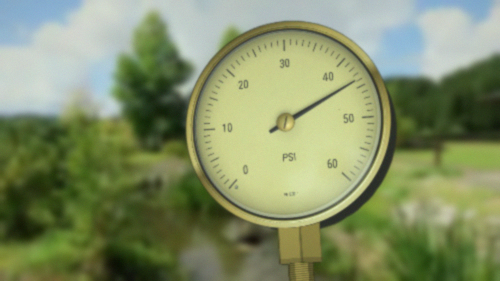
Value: 44 psi
